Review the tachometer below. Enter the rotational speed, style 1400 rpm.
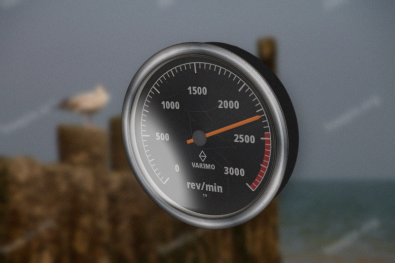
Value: 2300 rpm
